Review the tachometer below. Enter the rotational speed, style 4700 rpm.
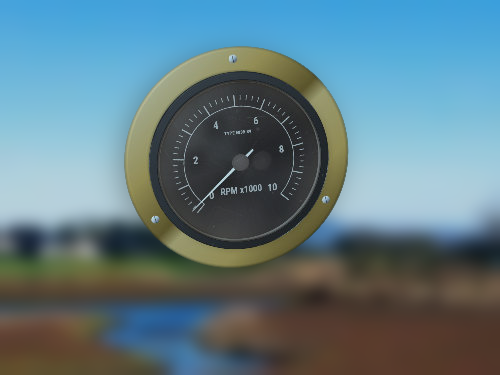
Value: 200 rpm
